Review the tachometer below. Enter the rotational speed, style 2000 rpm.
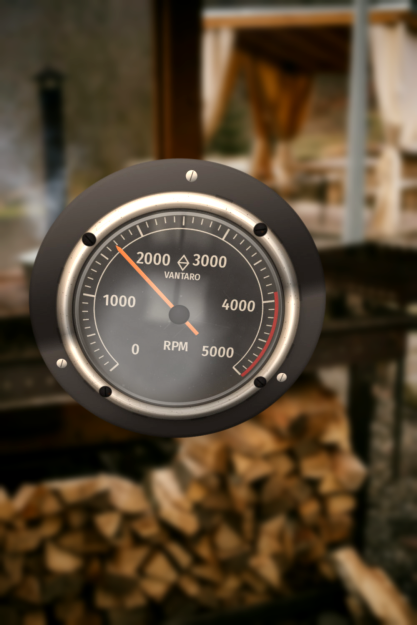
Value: 1700 rpm
